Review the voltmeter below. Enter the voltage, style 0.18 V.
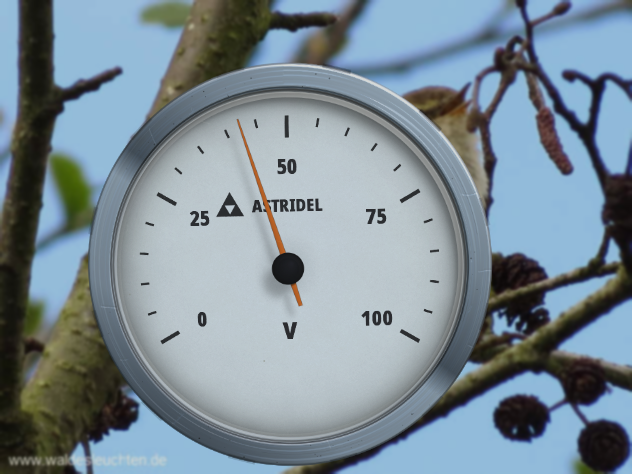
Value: 42.5 V
